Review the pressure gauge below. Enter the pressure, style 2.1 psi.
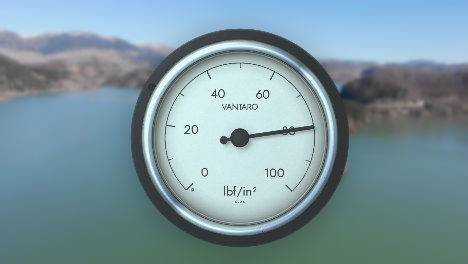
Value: 80 psi
